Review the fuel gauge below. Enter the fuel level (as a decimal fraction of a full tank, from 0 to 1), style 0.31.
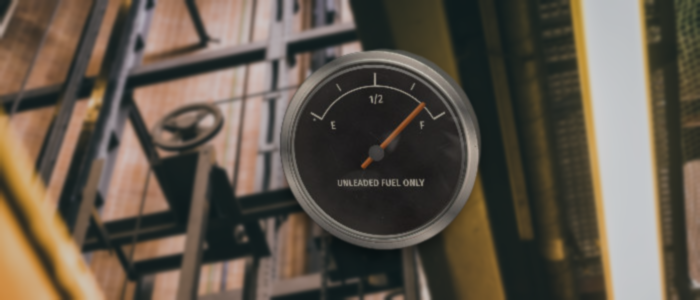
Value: 0.875
